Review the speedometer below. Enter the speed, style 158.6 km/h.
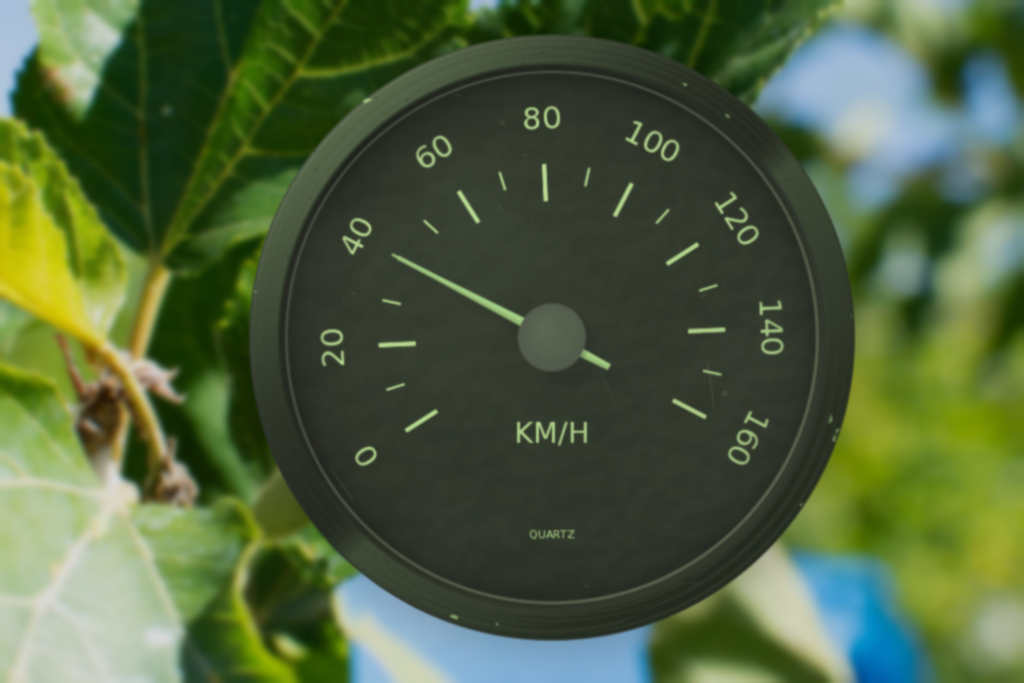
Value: 40 km/h
